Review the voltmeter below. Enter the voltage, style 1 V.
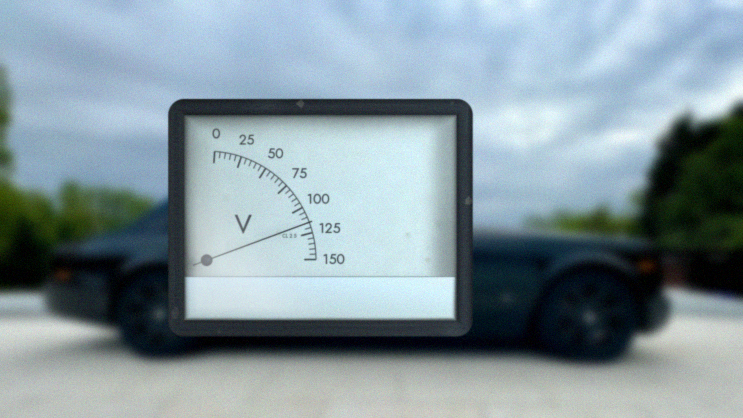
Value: 115 V
